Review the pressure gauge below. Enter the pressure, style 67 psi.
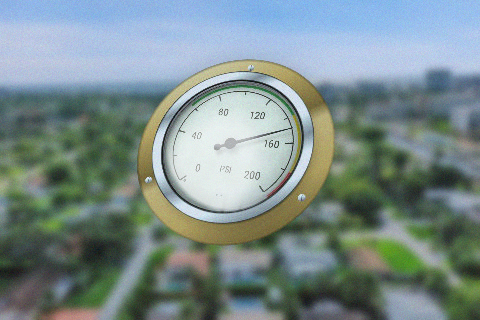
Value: 150 psi
